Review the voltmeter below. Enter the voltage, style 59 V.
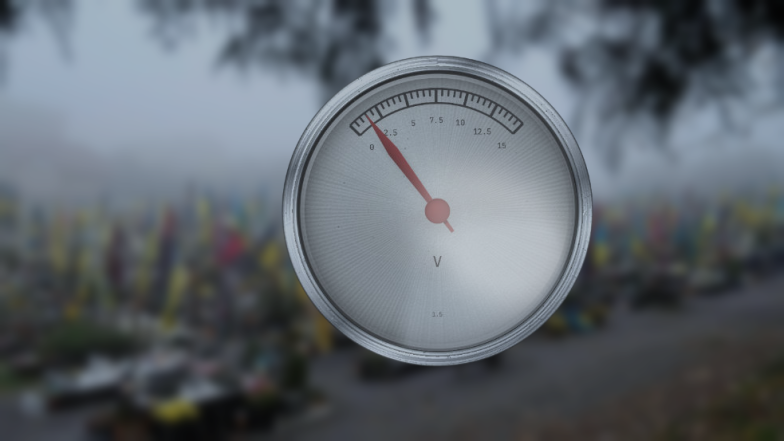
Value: 1.5 V
